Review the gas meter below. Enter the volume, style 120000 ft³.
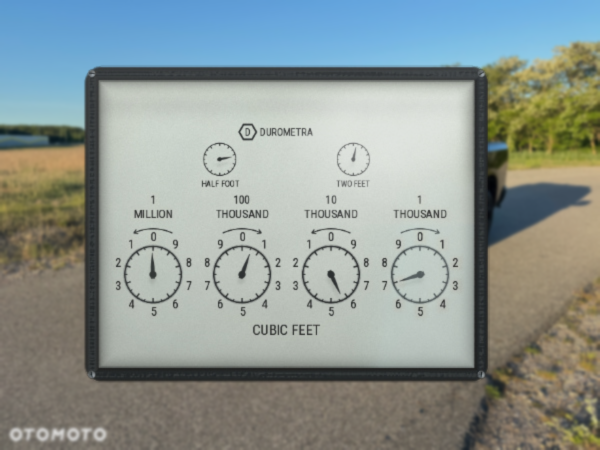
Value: 5700 ft³
